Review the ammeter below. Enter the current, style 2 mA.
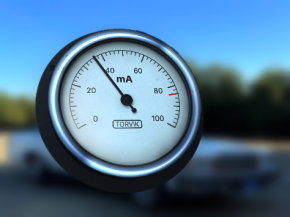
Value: 36 mA
